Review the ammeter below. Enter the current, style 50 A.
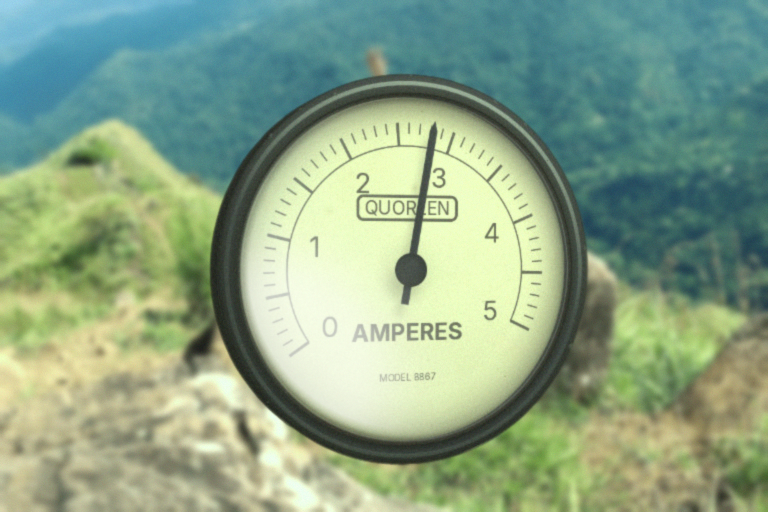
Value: 2.8 A
